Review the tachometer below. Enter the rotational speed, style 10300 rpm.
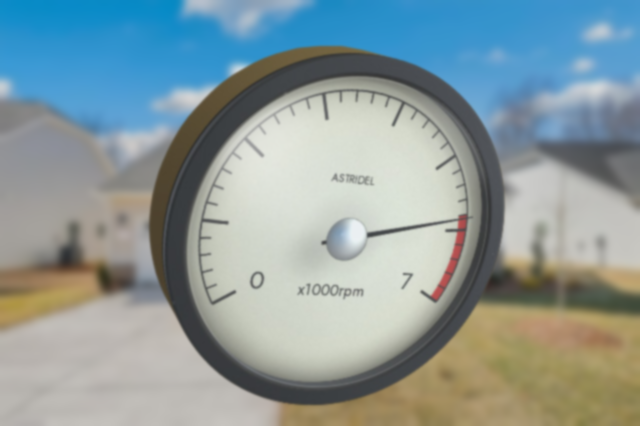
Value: 5800 rpm
